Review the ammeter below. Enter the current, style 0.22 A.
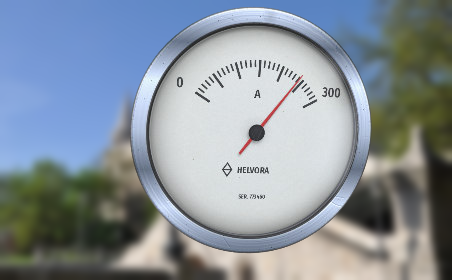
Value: 240 A
